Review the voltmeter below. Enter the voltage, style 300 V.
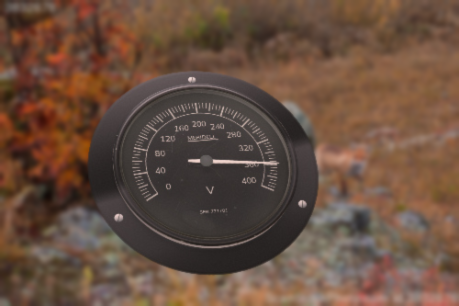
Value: 360 V
